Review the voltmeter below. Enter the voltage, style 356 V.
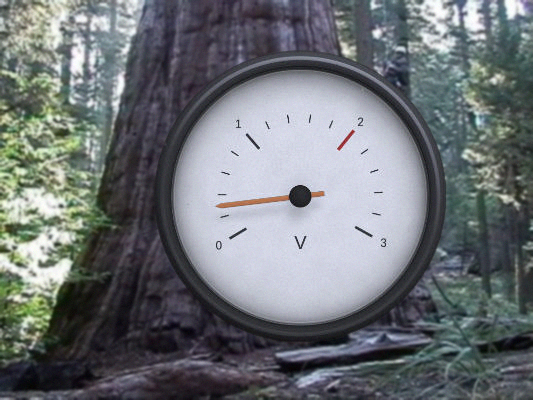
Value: 0.3 V
